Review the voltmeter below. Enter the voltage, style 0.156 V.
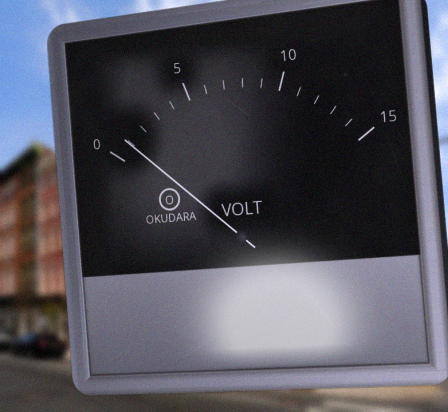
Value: 1 V
